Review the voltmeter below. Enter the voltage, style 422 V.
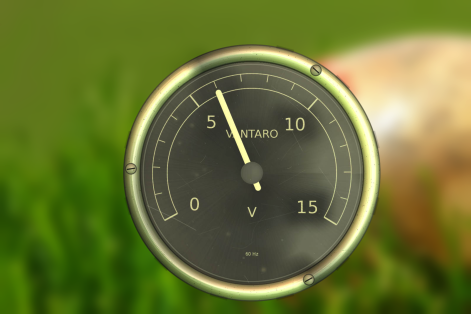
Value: 6 V
